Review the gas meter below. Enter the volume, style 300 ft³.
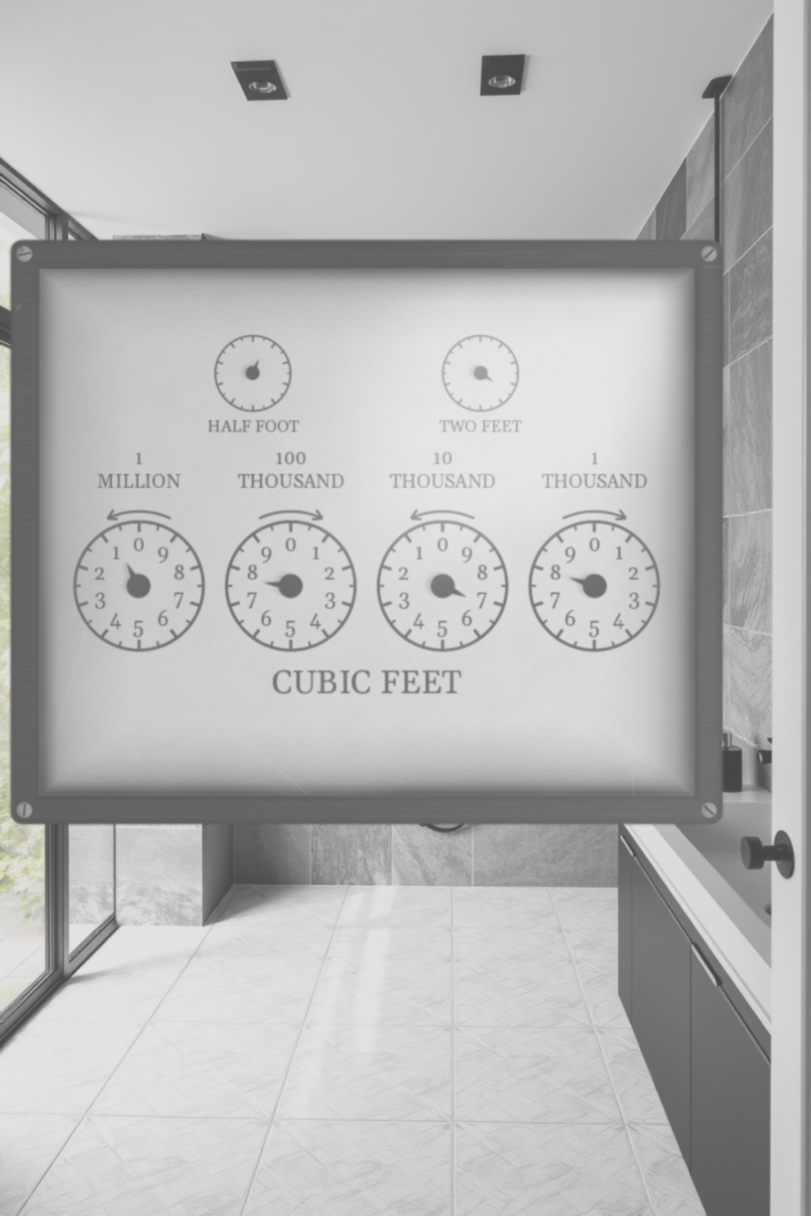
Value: 76800 ft³
